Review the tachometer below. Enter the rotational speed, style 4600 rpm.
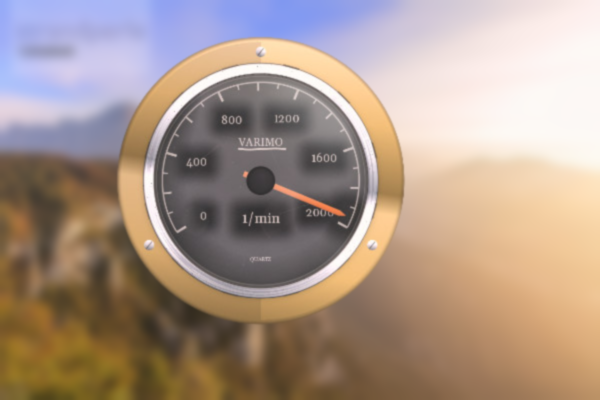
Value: 1950 rpm
